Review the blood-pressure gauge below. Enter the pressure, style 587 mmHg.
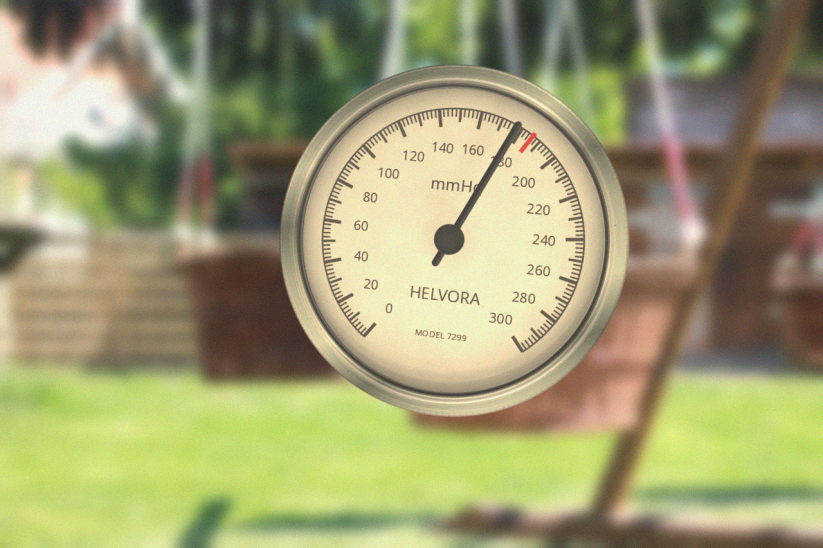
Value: 178 mmHg
